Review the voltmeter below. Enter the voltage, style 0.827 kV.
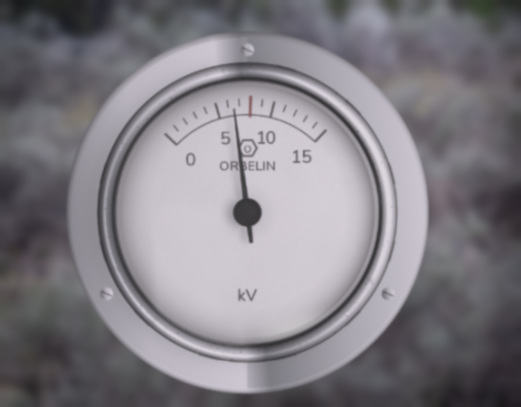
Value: 6.5 kV
